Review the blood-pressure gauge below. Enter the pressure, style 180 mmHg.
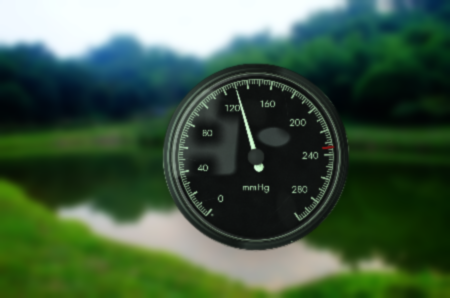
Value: 130 mmHg
